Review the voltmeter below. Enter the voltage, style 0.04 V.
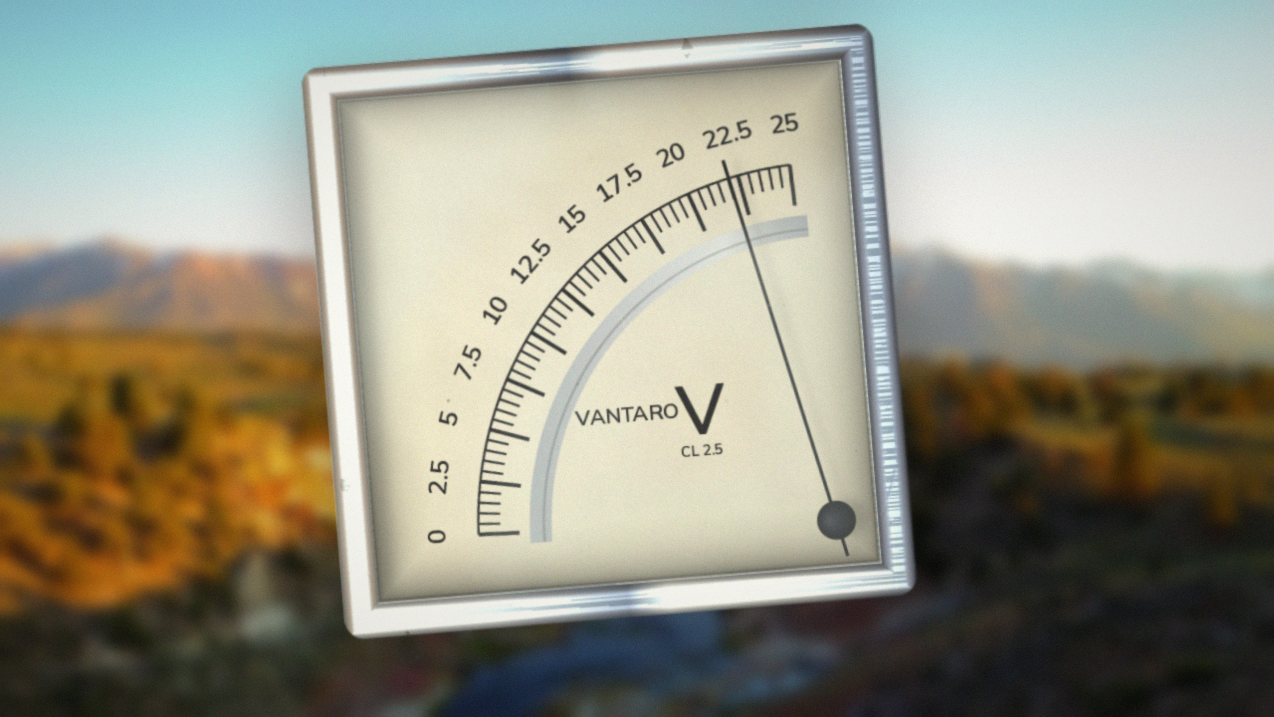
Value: 22 V
